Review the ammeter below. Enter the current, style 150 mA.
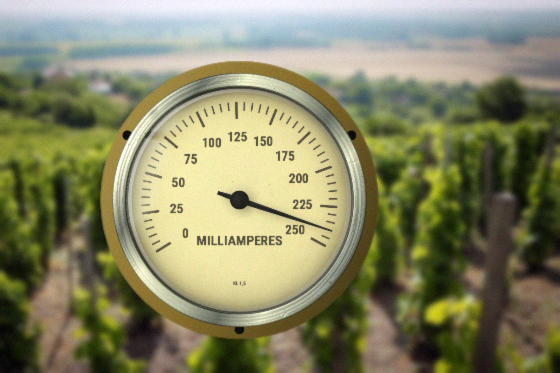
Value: 240 mA
